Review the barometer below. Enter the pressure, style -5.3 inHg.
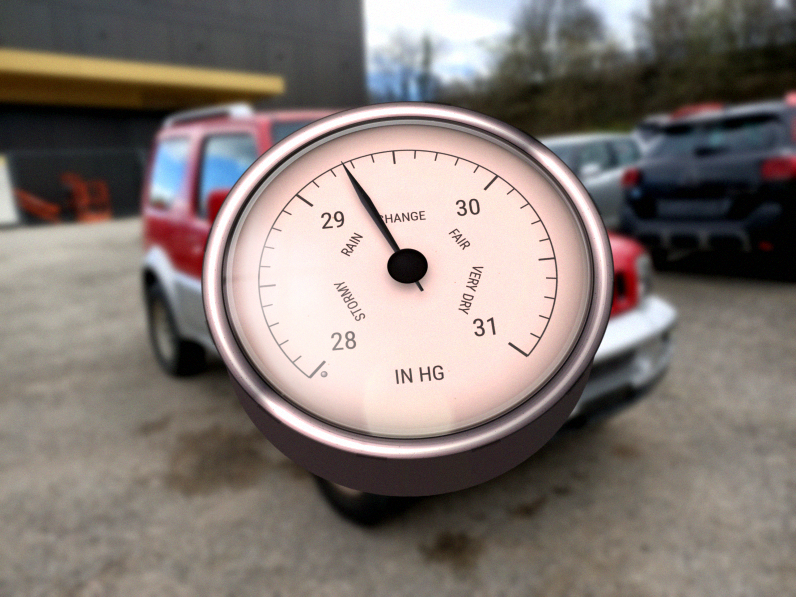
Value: 29.25 inHg
